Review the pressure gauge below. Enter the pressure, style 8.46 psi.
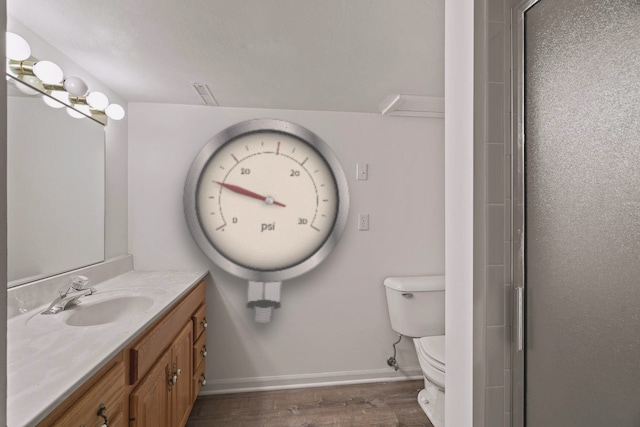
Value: 6 psi
